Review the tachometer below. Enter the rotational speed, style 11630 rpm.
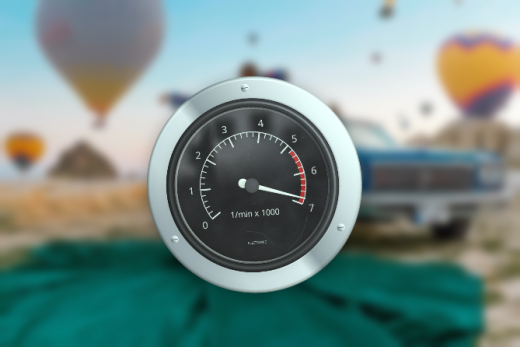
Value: 6800 rpm
